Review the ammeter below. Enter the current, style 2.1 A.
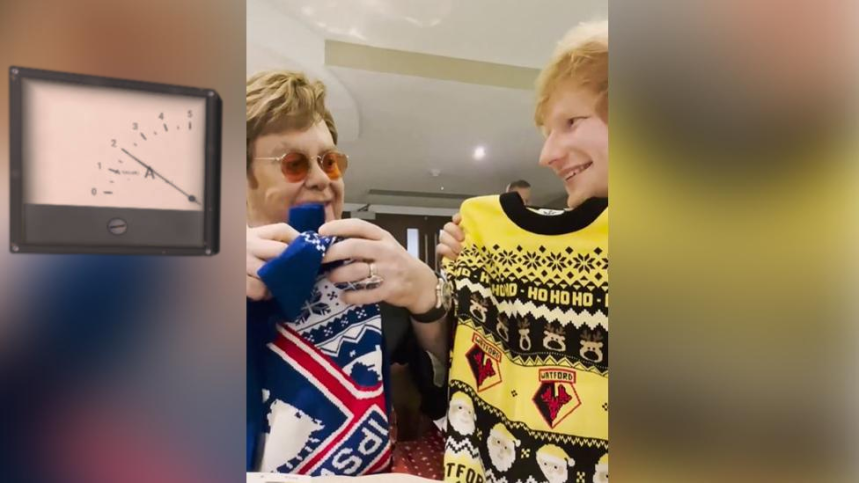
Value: 2 A
